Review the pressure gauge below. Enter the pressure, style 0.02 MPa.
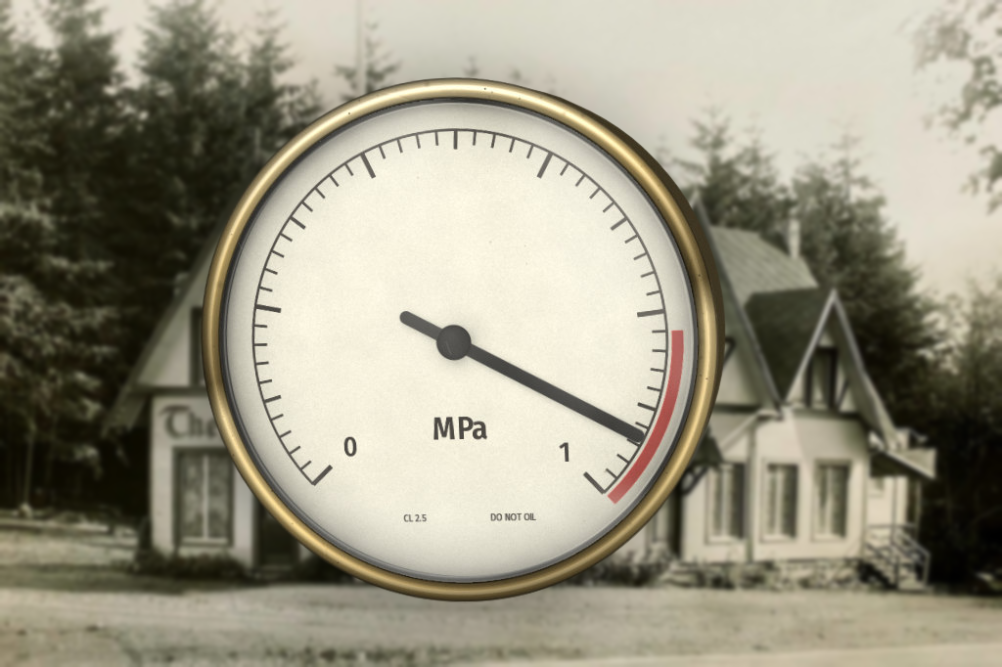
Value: 0.93 MPa
